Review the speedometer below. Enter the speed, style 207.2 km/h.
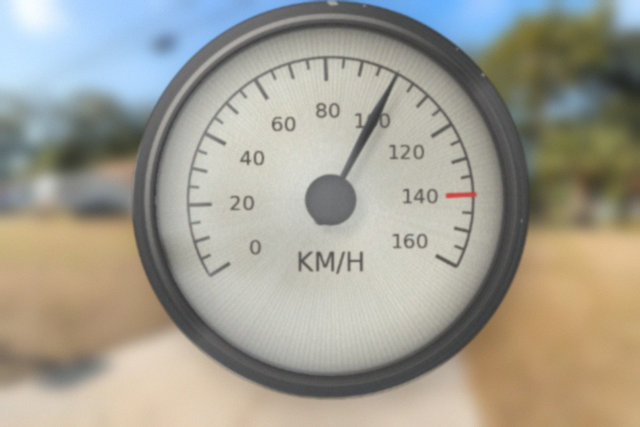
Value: 100 km/h
